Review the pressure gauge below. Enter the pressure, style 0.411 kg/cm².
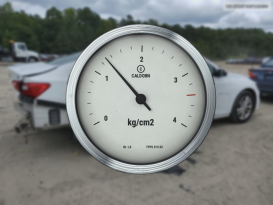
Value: 1.3 kg/cm²
